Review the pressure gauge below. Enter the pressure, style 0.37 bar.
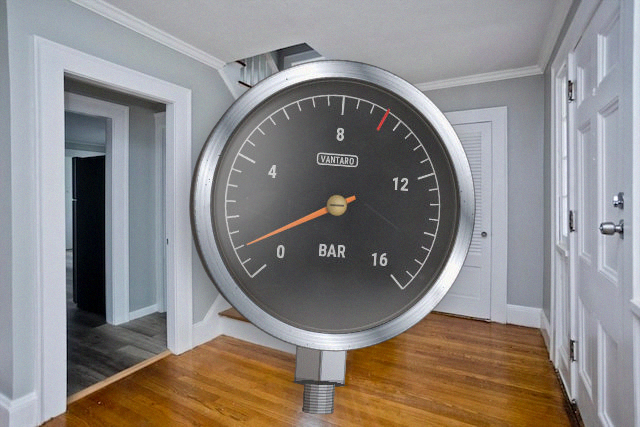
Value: 1 bar
